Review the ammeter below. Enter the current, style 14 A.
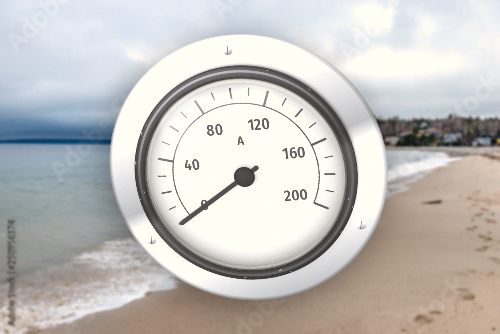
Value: 0 A
